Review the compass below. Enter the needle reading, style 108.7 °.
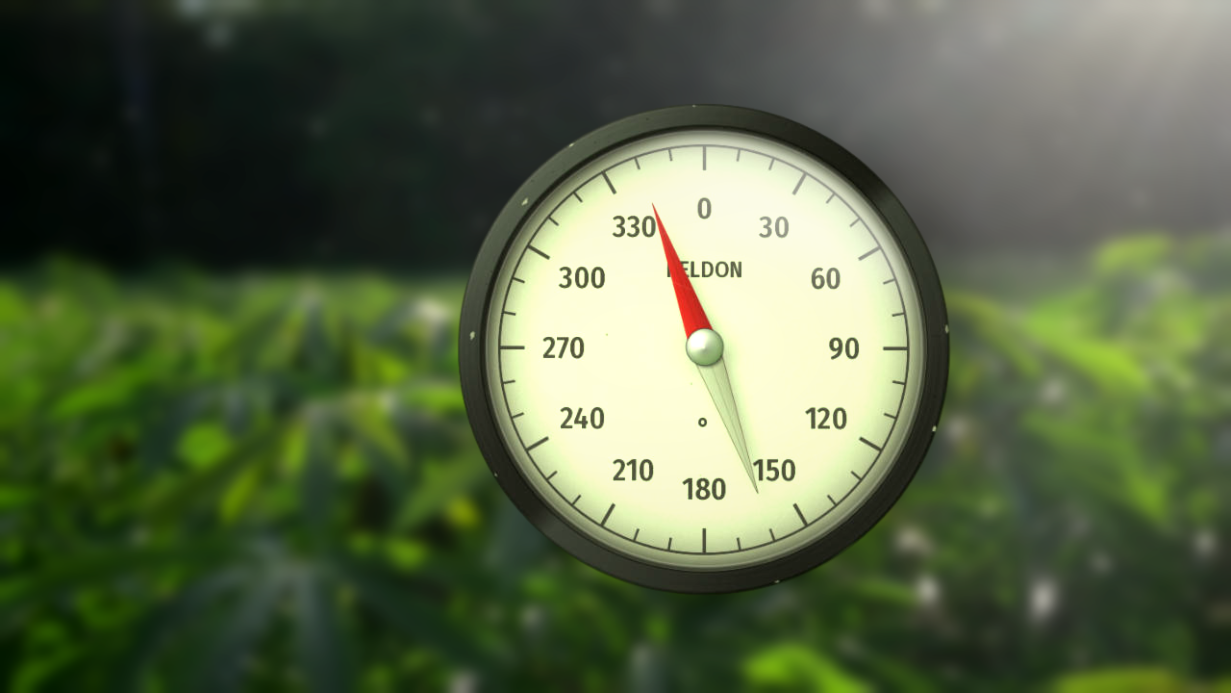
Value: 340 °
